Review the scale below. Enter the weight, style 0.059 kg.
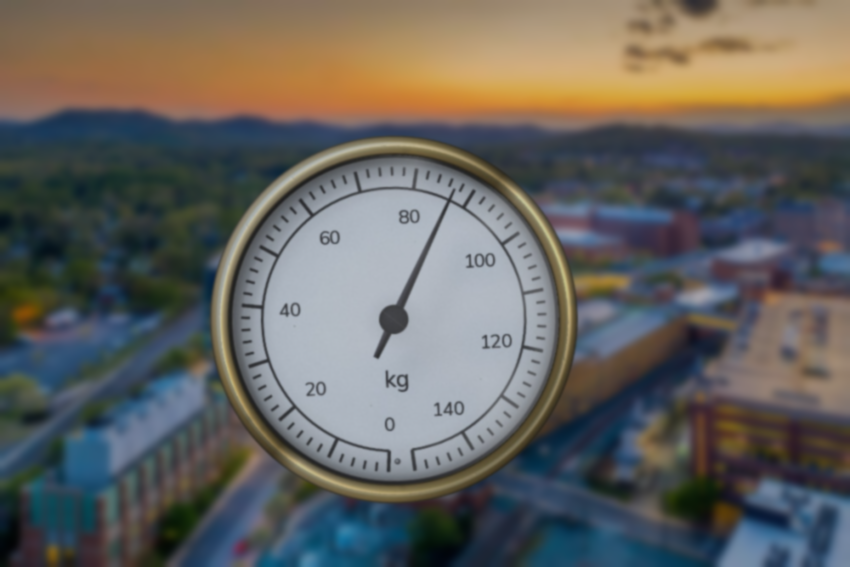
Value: 87 kg
